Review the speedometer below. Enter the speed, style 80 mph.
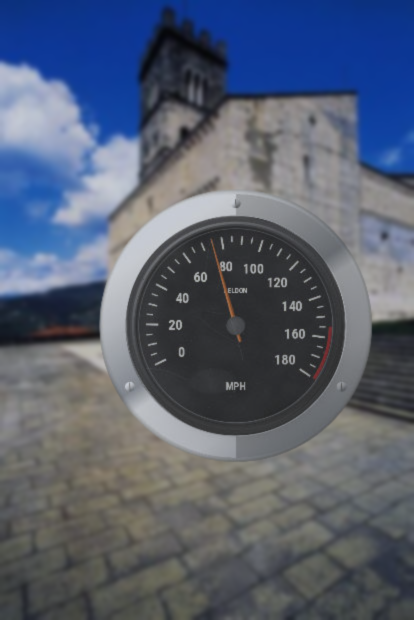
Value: 75 mph
